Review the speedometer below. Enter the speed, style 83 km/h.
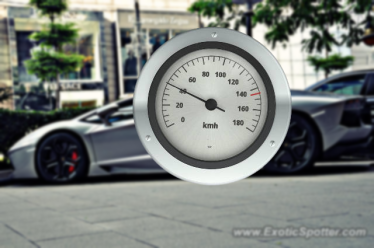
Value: 40 km/h
